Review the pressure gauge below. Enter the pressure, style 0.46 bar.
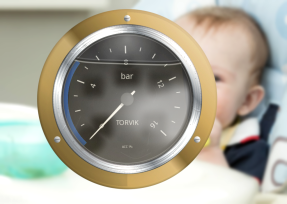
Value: 0 bar
